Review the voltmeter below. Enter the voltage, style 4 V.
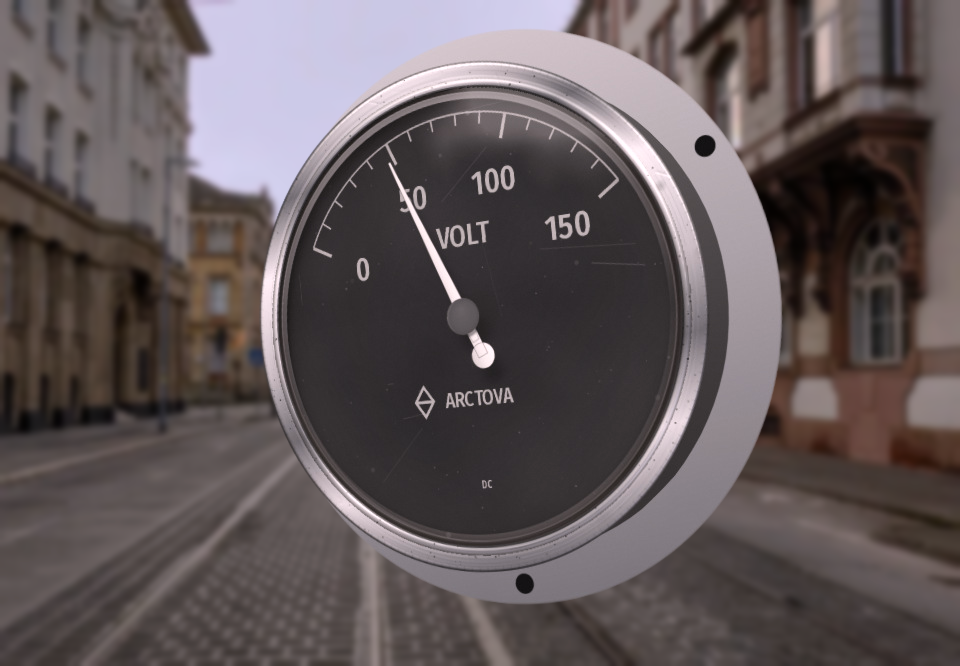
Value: 50 V
